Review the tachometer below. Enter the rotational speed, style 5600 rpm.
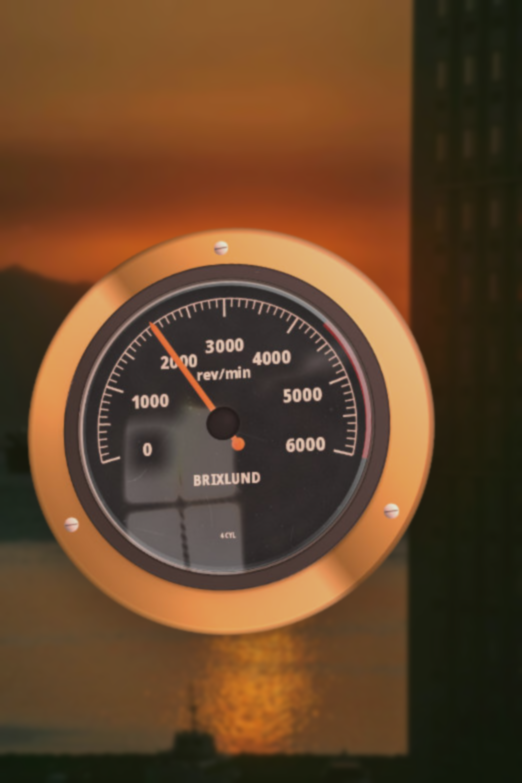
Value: 2000 rpm
